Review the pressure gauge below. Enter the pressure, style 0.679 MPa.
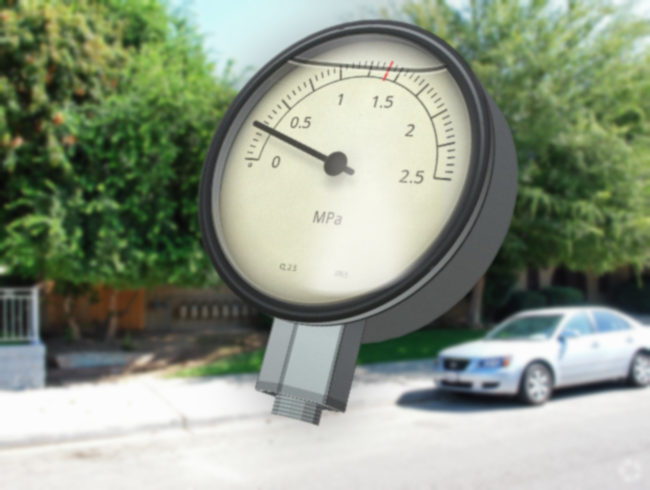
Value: 0.25 MPa
